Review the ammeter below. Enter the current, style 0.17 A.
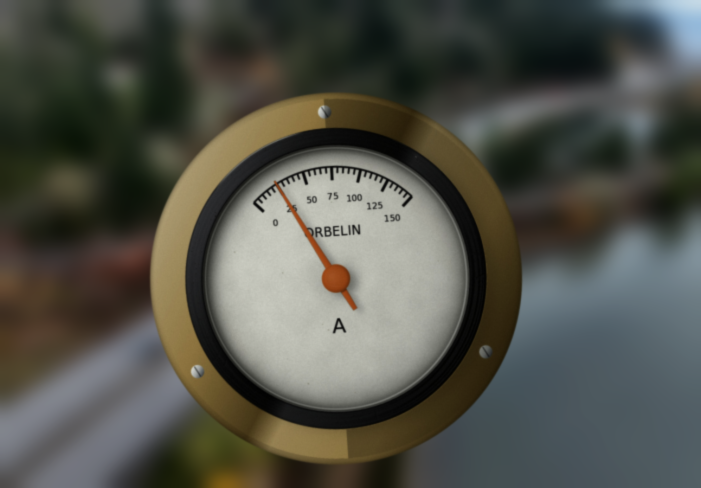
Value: 25 A
